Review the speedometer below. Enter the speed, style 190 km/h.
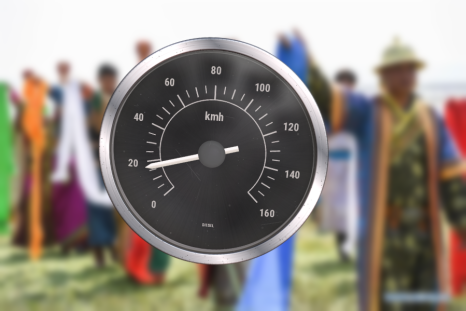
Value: 17.5 km/h
